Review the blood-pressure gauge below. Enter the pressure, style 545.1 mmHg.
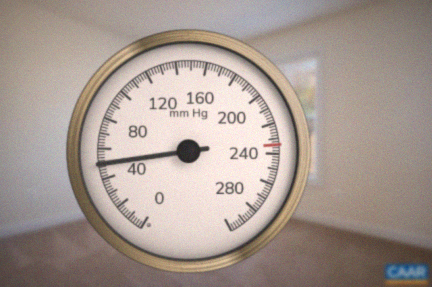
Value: 50 mmHg
